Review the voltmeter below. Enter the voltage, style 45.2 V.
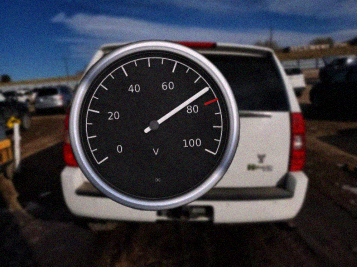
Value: 75 V
